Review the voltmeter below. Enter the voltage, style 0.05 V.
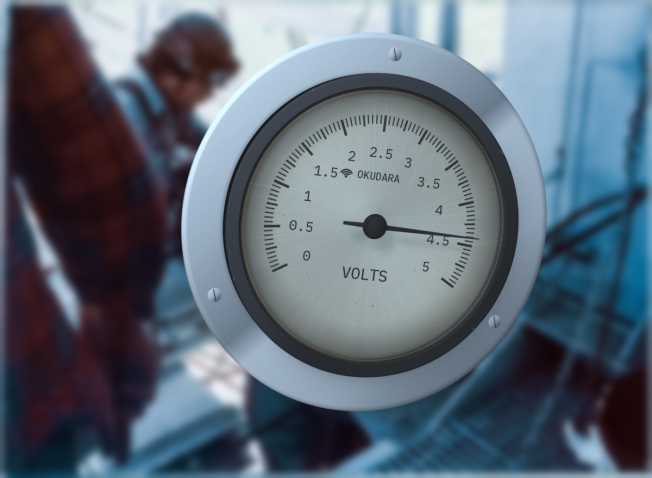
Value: 4.4 V
